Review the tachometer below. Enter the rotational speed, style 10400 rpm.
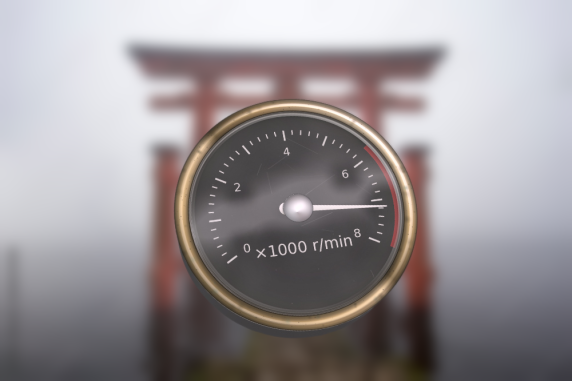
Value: 7200 rpm
